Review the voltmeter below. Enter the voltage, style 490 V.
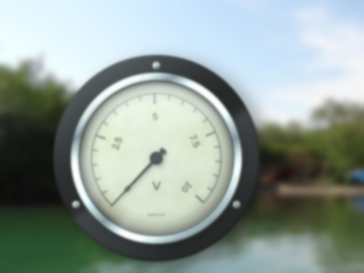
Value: 0 V
